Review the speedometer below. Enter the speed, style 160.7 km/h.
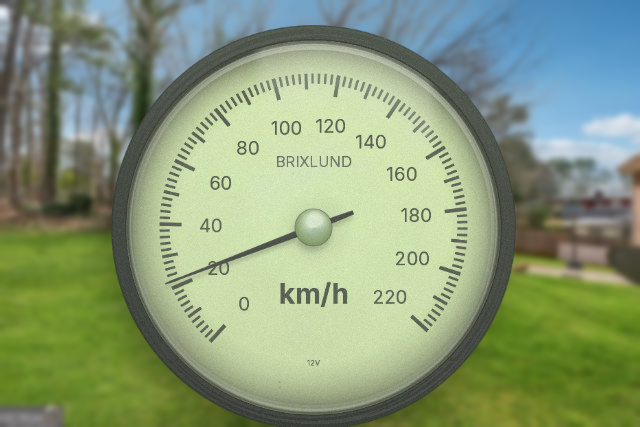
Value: 22 km/h
